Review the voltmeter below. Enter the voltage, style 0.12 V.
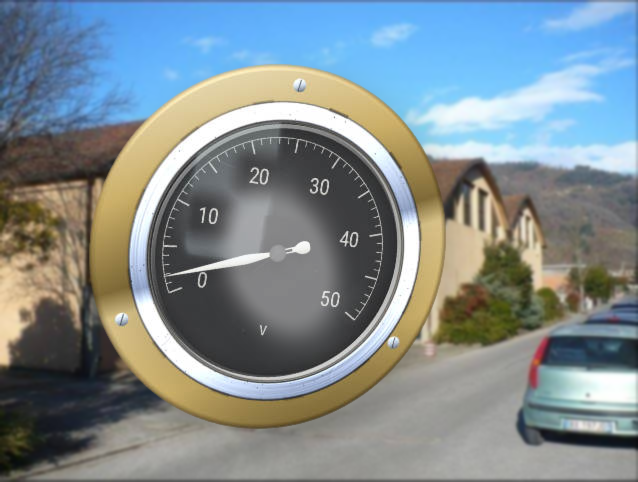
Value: 2 V
